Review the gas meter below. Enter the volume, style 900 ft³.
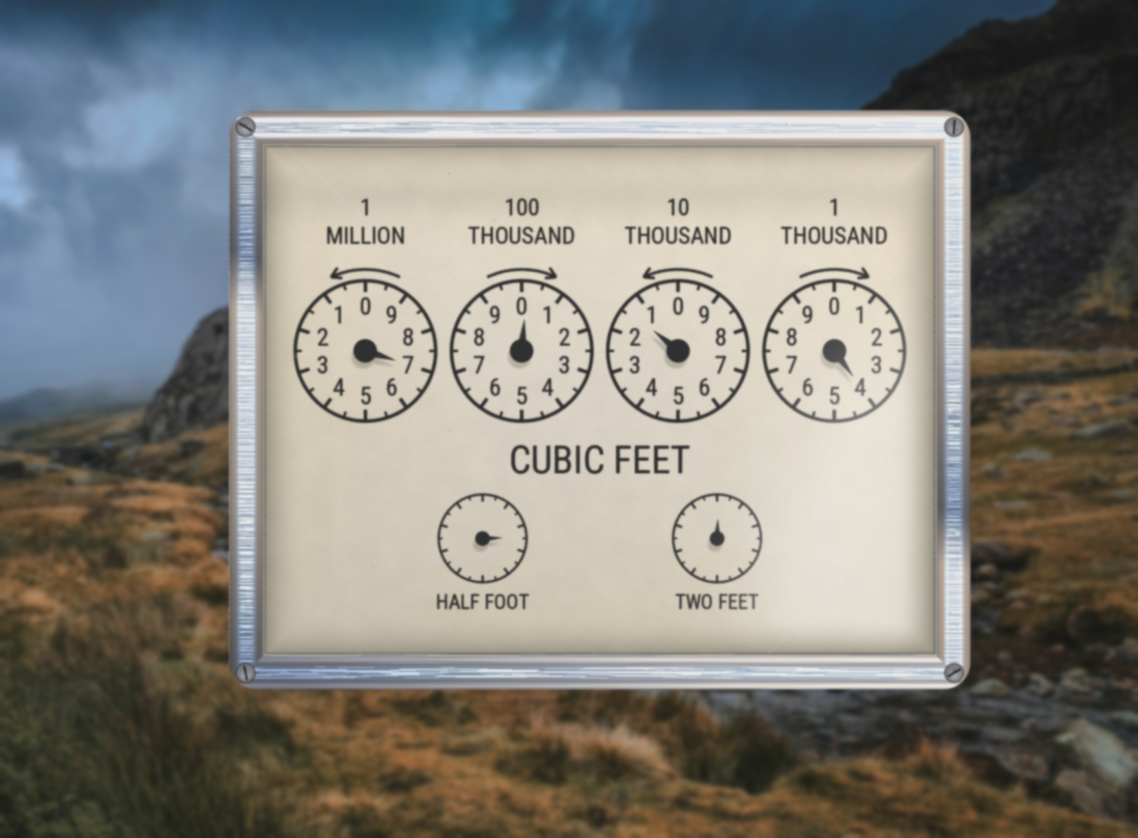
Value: 701400 ft³
